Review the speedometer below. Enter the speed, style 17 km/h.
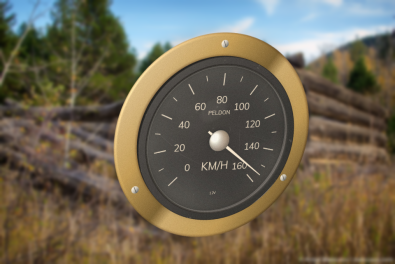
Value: 155 km/h
